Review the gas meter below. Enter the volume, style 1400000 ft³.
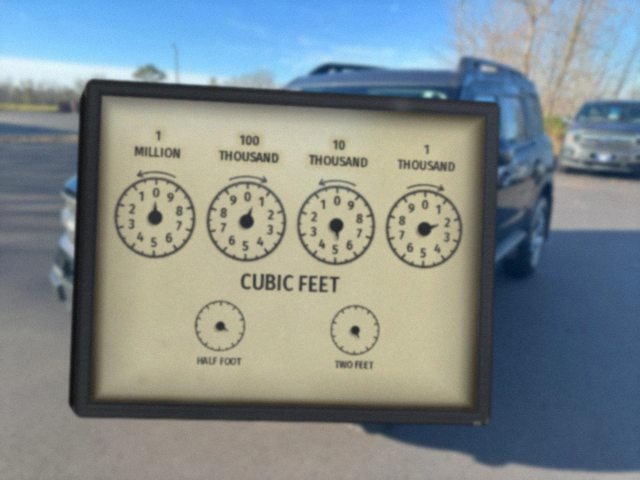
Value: 5200 ft³
